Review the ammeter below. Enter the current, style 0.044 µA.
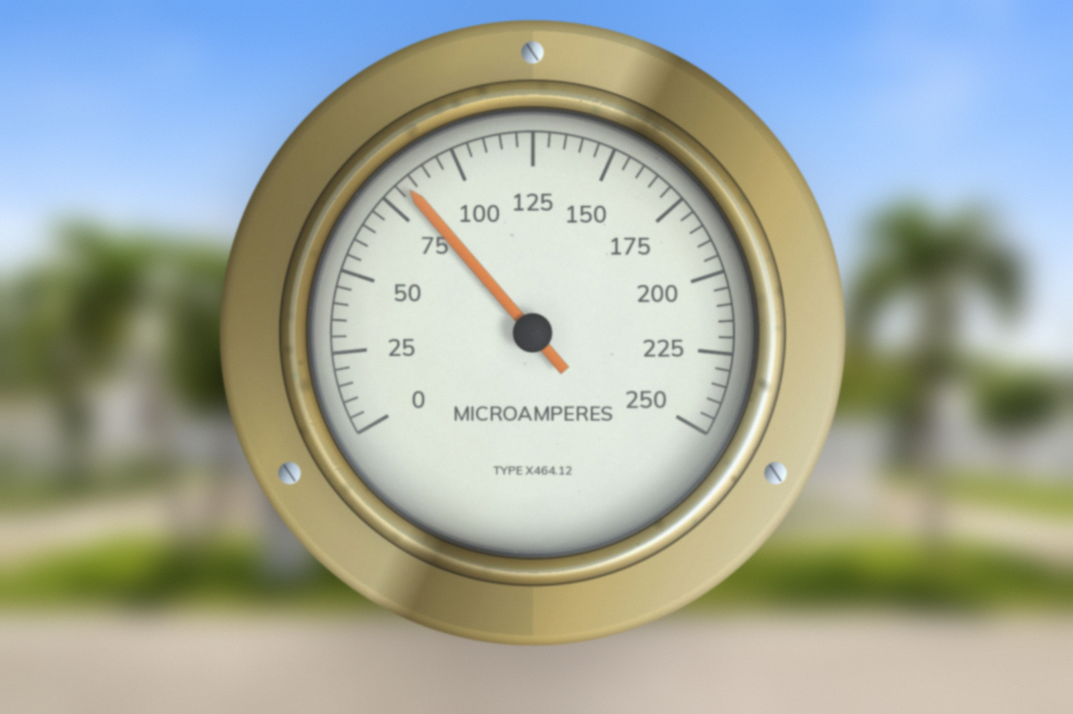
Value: 82.5 µA
